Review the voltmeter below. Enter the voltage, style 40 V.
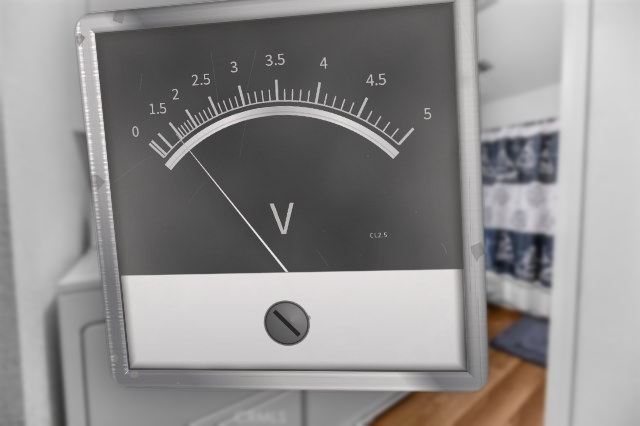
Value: 1.5 V
